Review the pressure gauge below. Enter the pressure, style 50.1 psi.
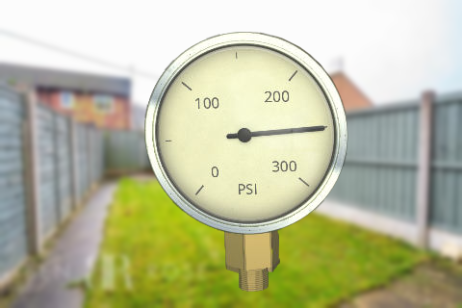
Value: 250 psi
